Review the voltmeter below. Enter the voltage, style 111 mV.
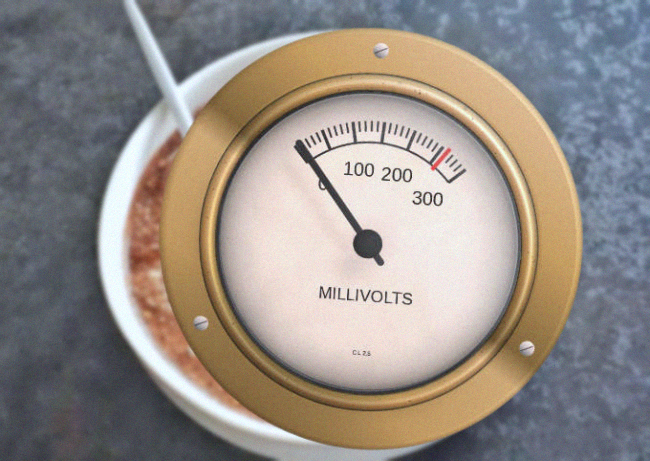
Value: 10 mV
